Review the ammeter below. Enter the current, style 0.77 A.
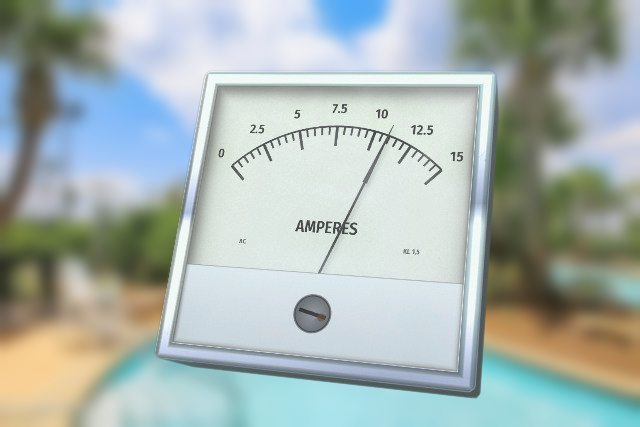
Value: 11 A
